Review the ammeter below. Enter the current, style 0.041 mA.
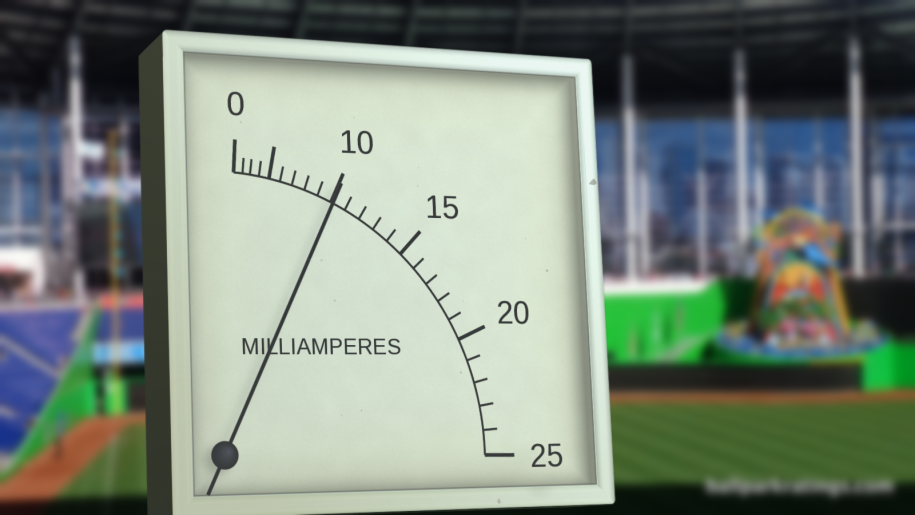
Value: 10 mA
